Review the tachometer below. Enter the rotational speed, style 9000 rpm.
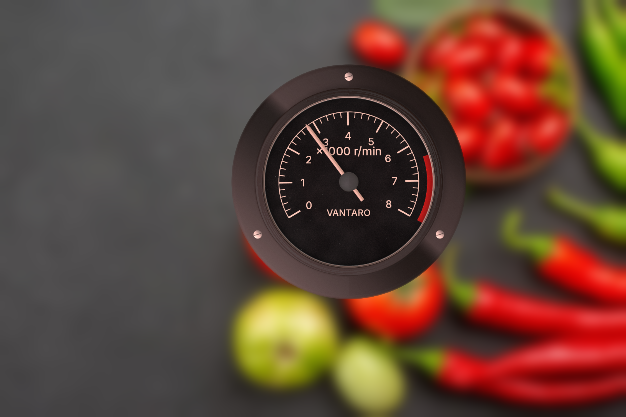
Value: 2800 rpm
